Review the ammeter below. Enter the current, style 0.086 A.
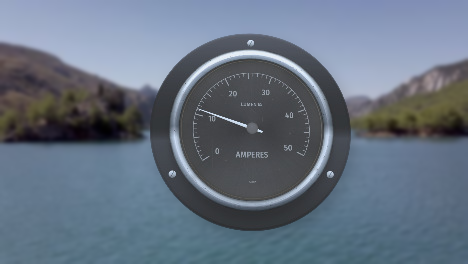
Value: 11 A
